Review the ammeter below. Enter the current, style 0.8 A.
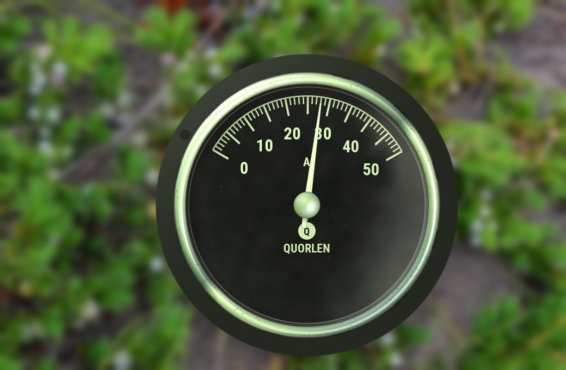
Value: 28 A
